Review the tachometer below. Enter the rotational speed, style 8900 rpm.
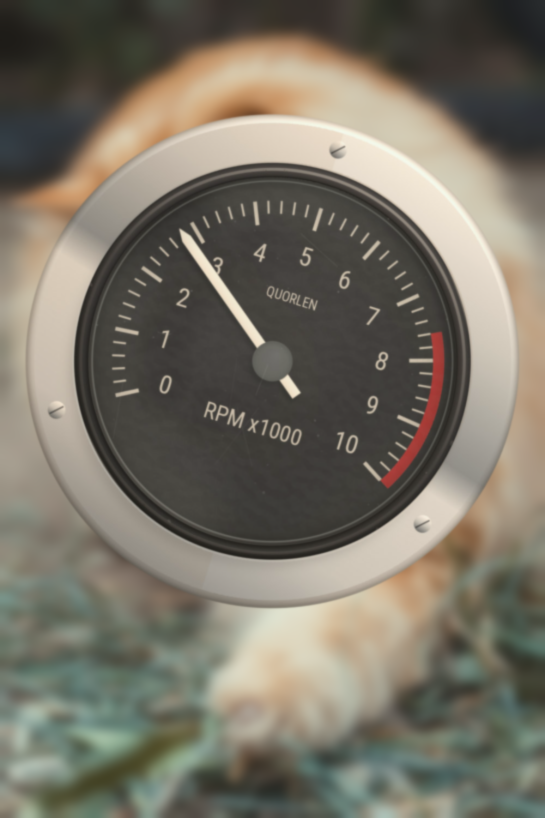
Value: 2800 rpm
